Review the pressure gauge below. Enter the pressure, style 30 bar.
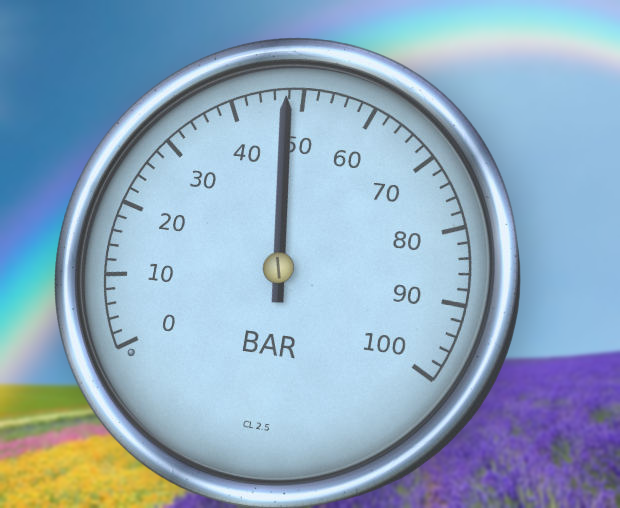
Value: 48 bar
